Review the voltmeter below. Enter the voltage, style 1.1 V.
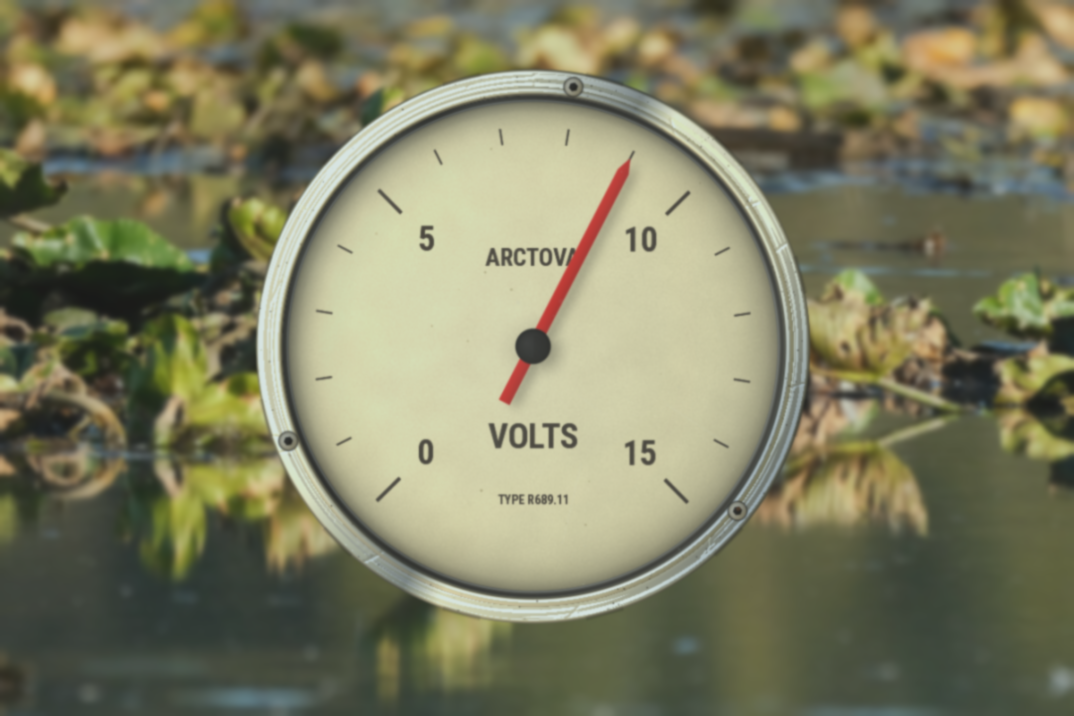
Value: 9 V
